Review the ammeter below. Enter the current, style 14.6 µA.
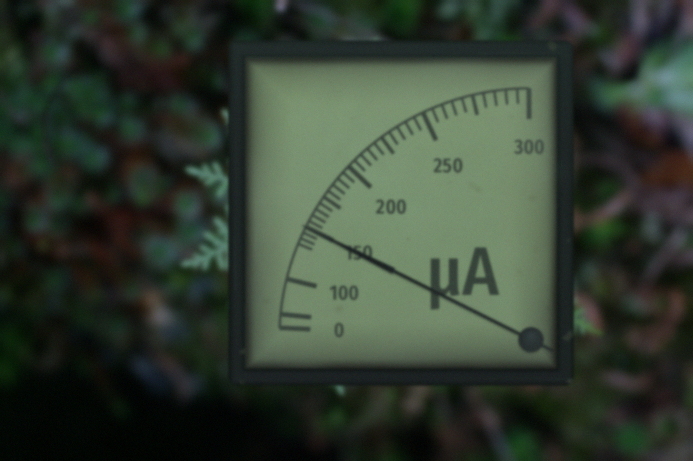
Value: 150 µA
